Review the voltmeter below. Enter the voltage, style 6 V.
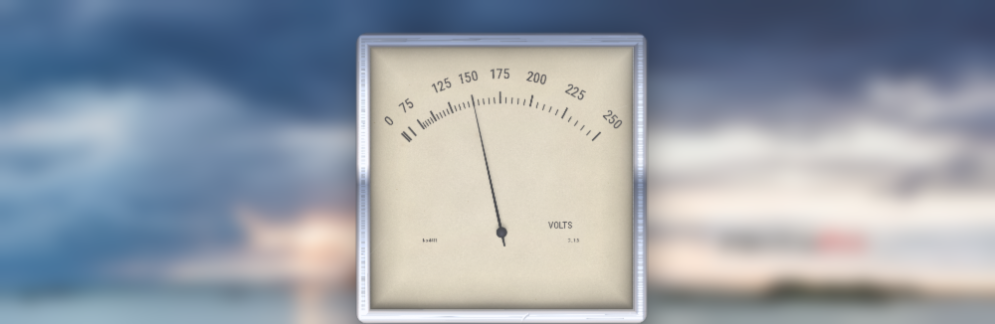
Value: 150 V
